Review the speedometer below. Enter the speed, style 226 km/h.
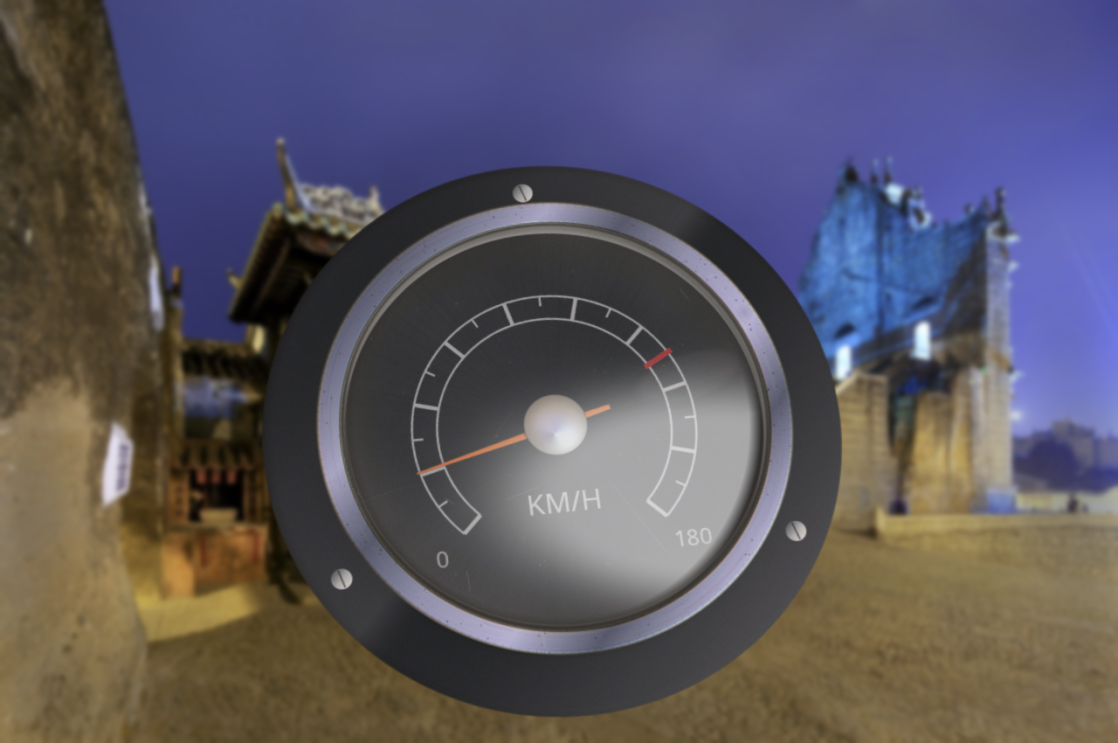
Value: 20 km/h
